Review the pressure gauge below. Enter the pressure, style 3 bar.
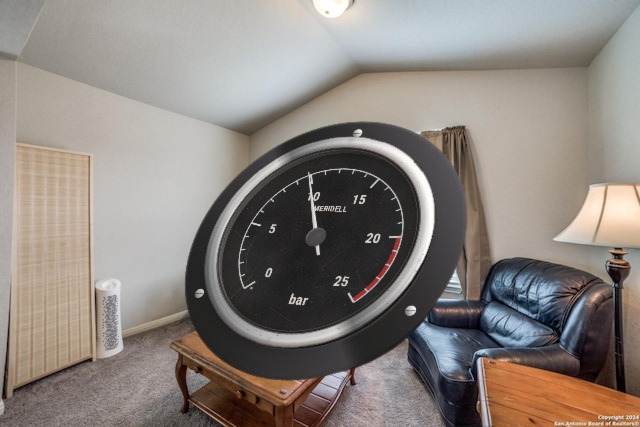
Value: 10 bar
